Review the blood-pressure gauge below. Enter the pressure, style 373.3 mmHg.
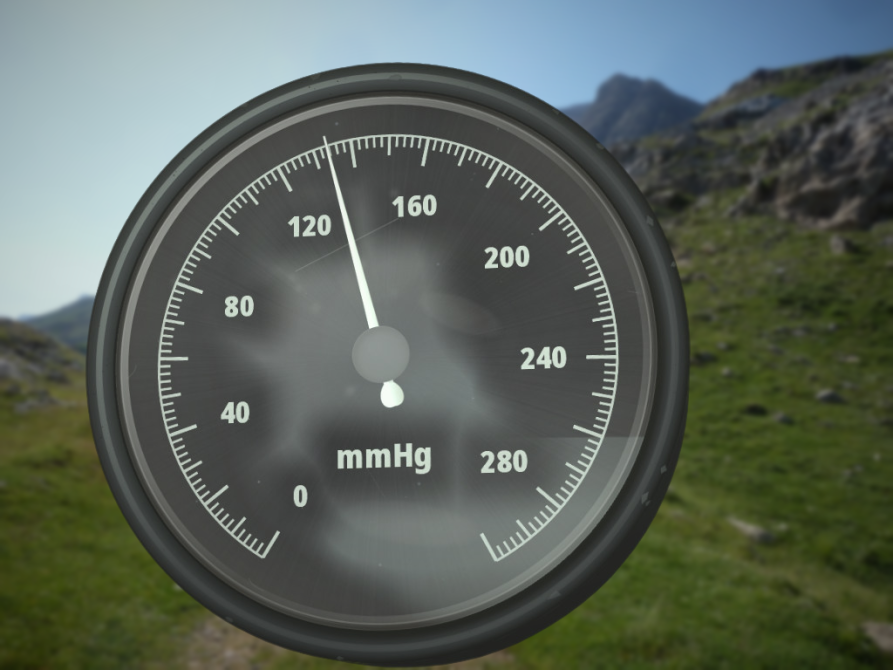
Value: 134 mmHg
